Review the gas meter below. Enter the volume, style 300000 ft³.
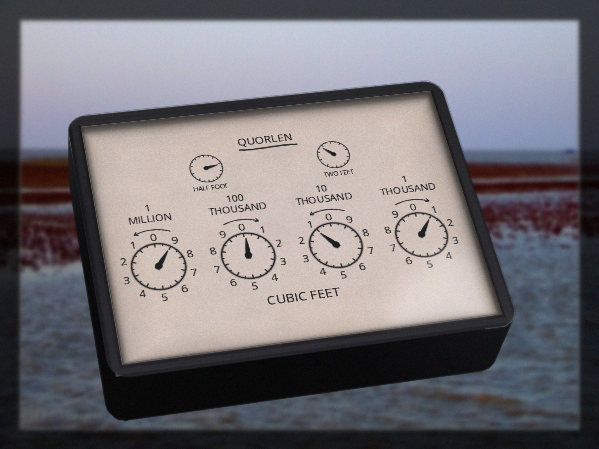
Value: 901100 ft³
